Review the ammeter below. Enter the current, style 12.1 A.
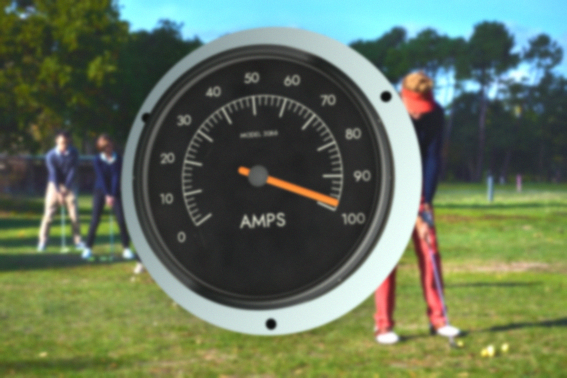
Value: 98 A
